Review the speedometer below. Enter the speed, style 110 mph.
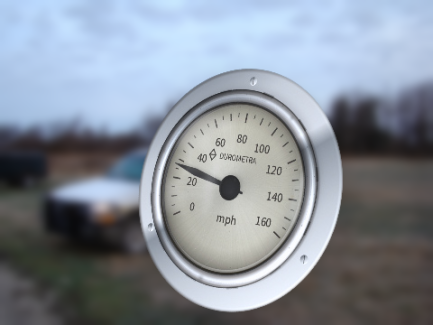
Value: 27.5 mph
